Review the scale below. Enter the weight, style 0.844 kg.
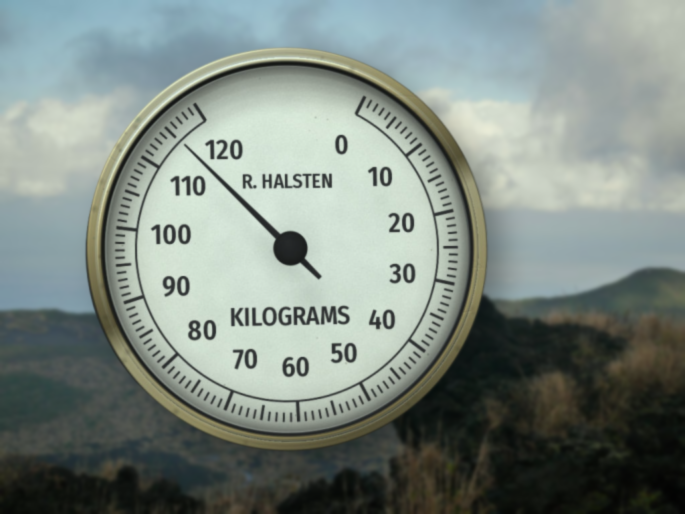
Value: 115 kg
